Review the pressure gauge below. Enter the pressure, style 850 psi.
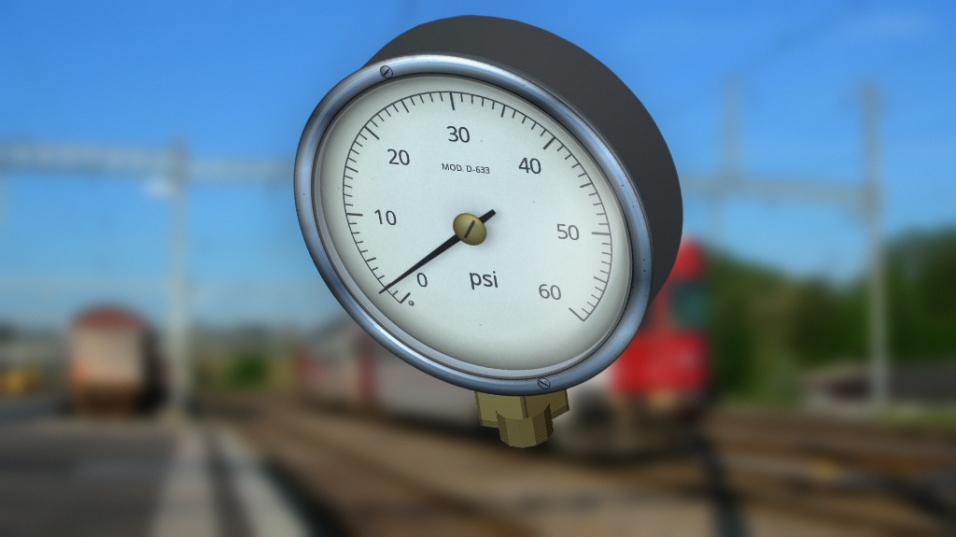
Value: 2 psi
